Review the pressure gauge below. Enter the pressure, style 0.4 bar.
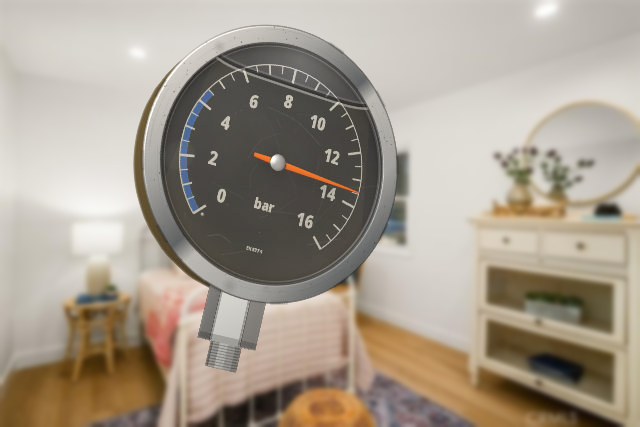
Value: 13.5 bar
